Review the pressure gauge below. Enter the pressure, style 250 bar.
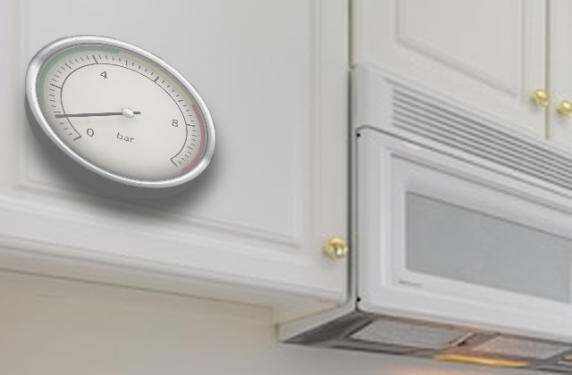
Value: 0.8 bar
